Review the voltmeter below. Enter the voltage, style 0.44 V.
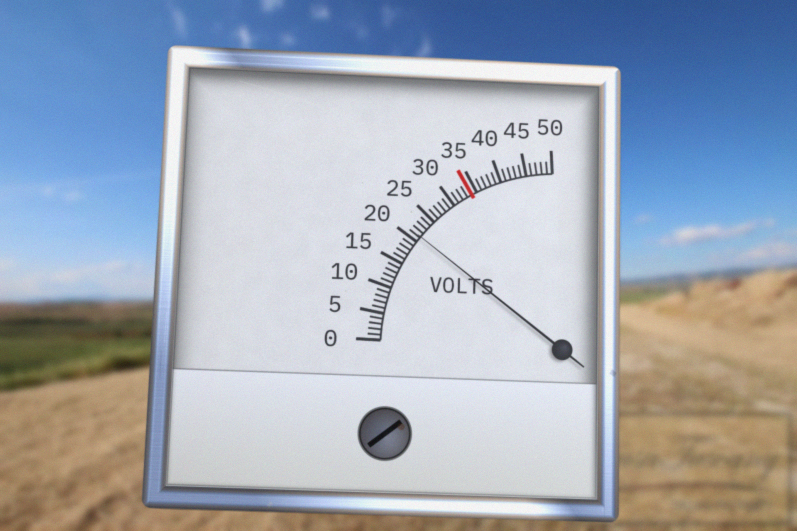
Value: 21 V
